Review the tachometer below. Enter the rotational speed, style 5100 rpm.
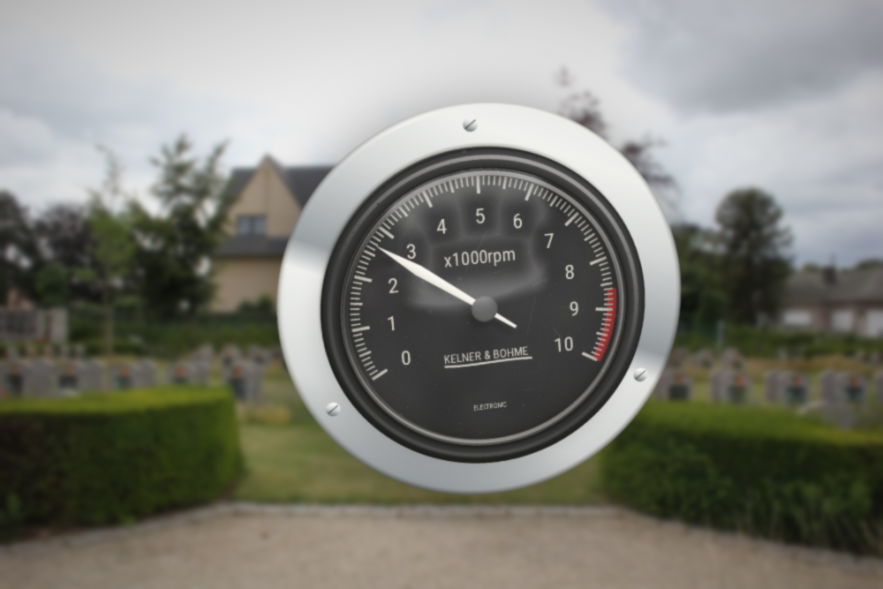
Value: 2700 rpm
